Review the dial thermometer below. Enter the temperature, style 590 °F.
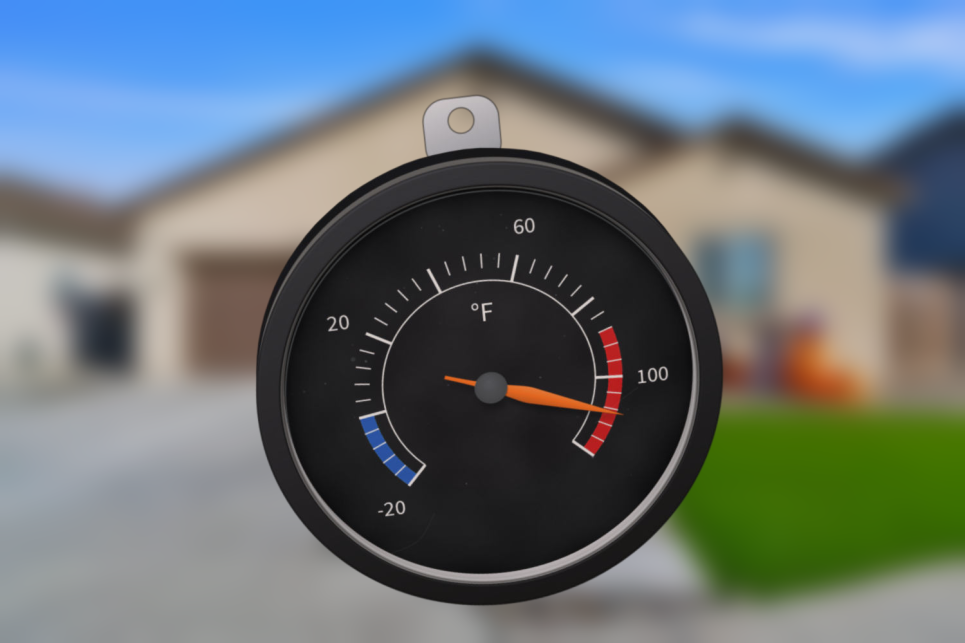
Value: 108 °F
